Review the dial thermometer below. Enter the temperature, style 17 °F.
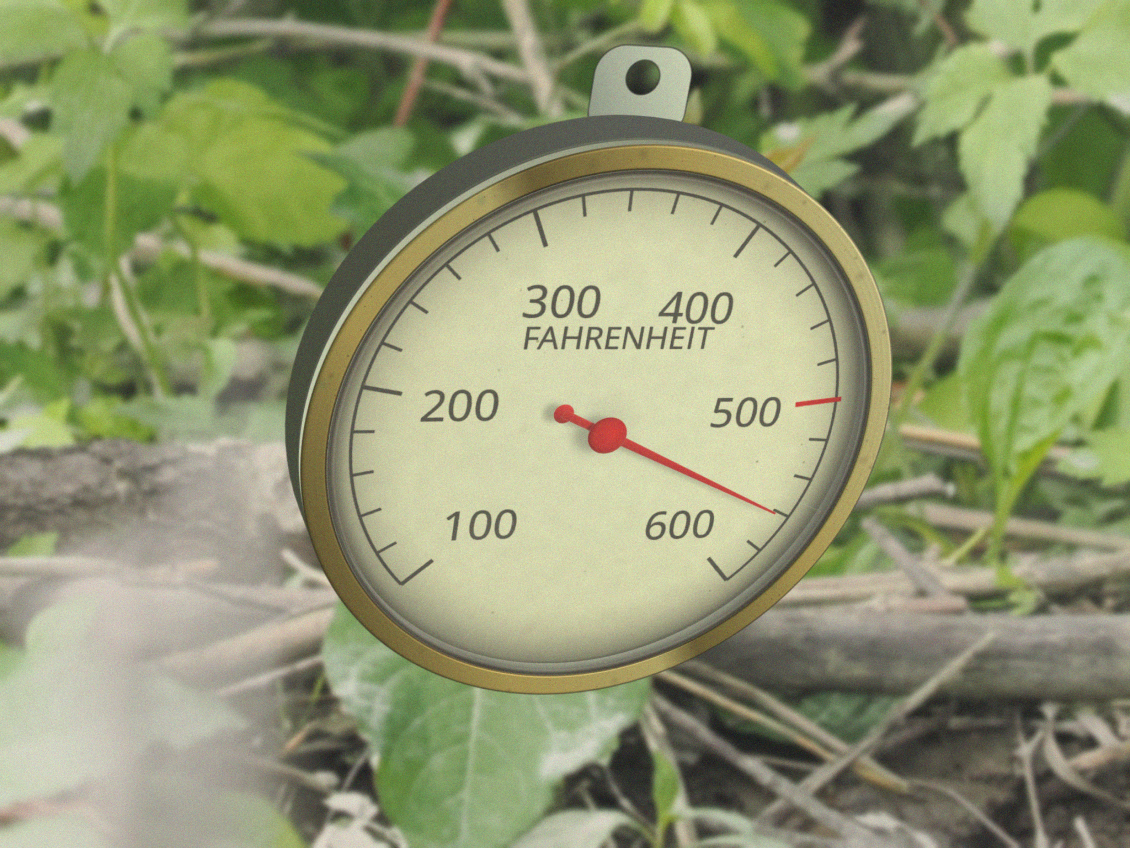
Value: 560 °F
